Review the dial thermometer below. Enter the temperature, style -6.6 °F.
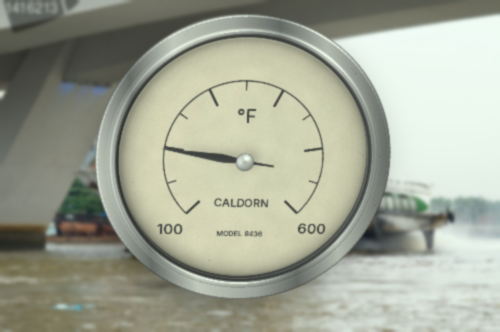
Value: 200 °F
